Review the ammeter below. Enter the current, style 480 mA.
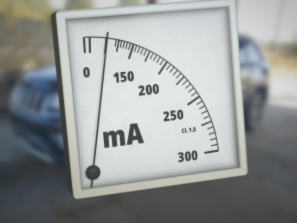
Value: 100 mA
